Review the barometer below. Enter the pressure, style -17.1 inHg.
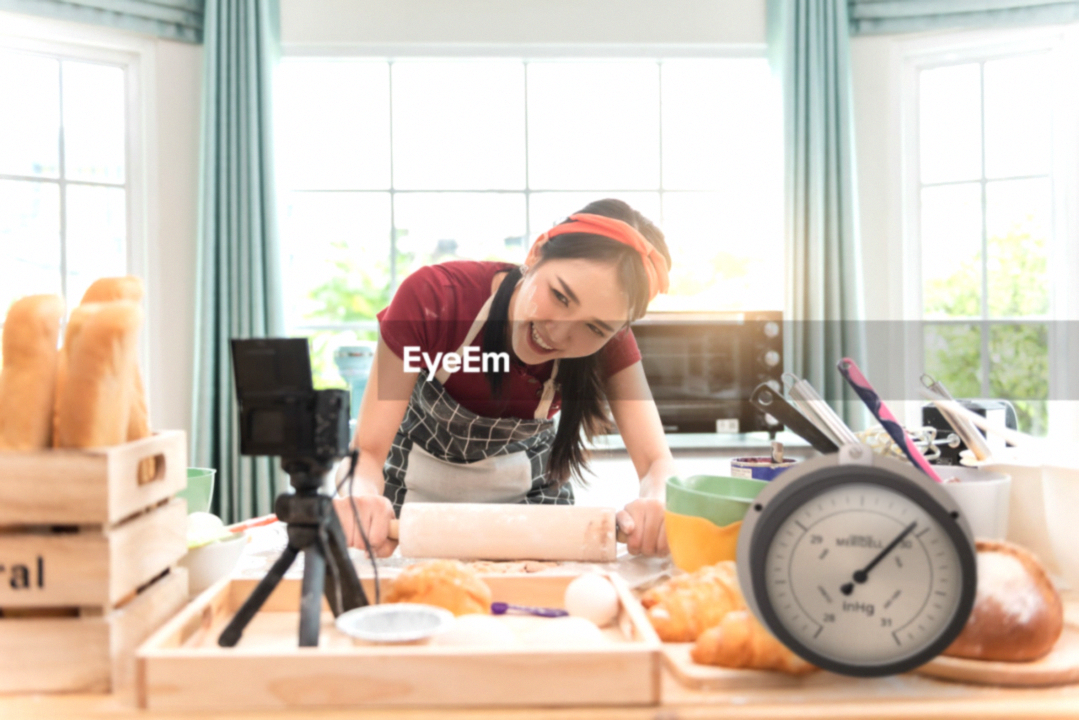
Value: 29.9 inHg
